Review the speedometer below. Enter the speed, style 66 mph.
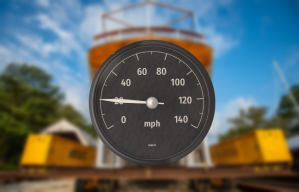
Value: 20 mph
